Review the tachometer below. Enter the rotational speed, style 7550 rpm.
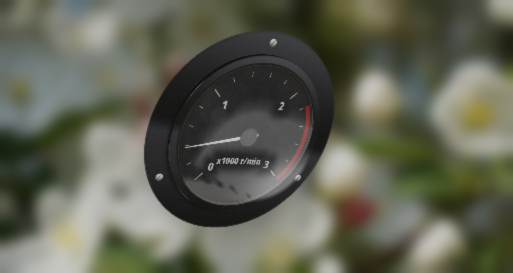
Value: 400 rpm
